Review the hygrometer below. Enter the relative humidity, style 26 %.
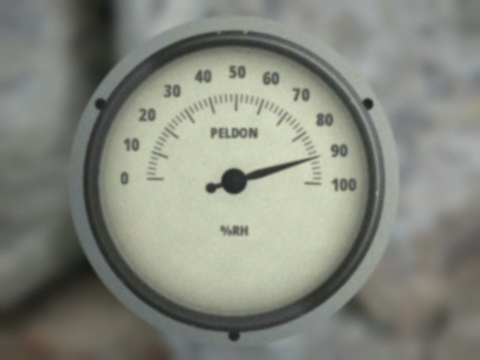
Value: 90 %
